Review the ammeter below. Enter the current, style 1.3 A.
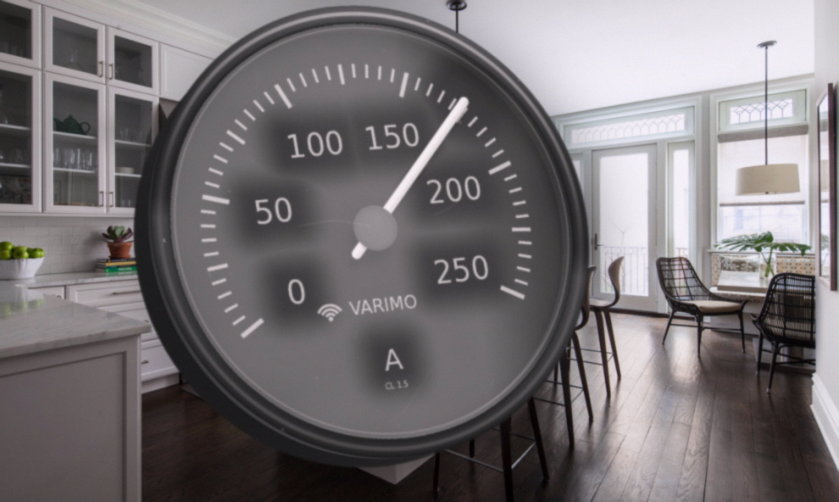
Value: 172.5 A
